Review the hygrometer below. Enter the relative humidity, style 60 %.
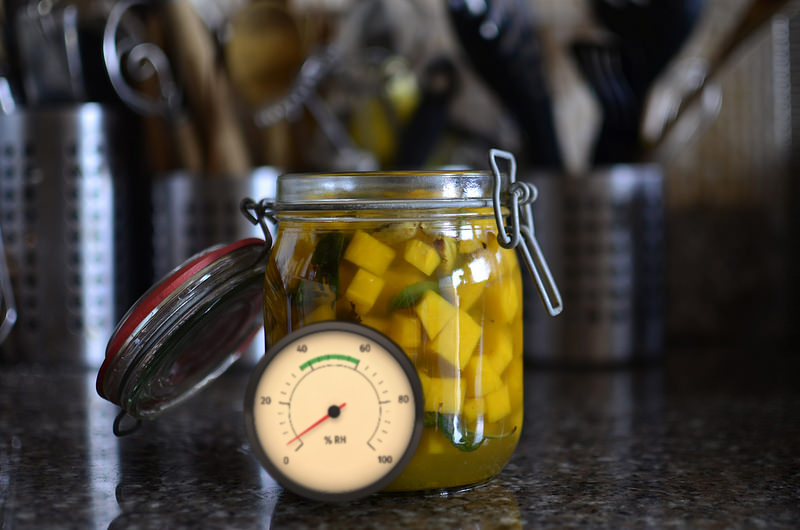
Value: 4 %
